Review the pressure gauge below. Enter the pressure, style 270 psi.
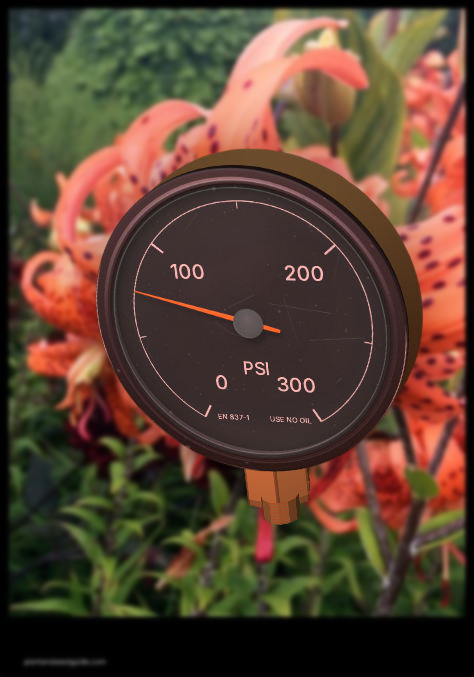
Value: 75 psi
